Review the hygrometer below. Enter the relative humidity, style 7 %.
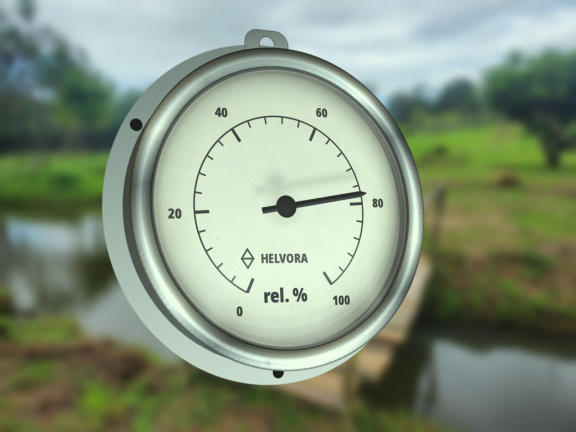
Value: 78 %
